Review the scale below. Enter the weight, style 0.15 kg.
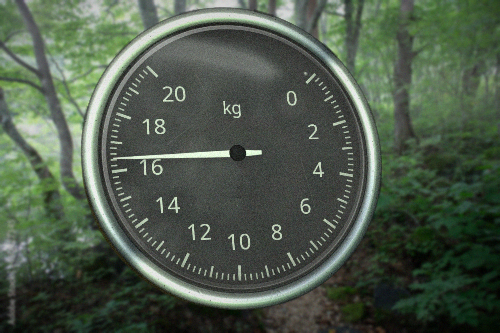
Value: 16.4 kg
